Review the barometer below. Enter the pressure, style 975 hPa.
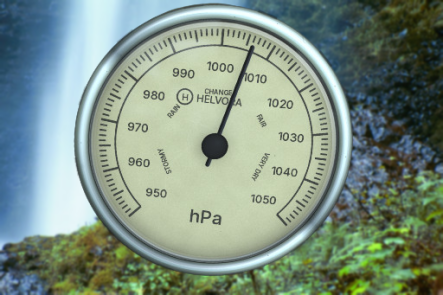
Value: 1006 hPa
